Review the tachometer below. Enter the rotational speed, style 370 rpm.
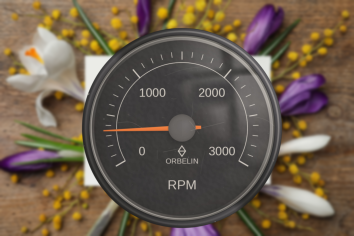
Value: 350 rpm
